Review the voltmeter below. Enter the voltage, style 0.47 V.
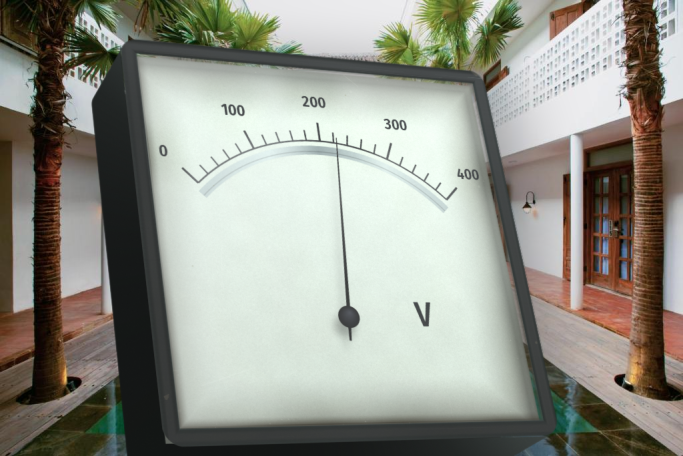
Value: 220 V
